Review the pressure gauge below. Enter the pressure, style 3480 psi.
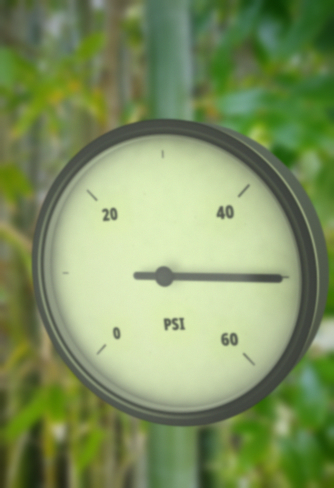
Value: 50 psi
